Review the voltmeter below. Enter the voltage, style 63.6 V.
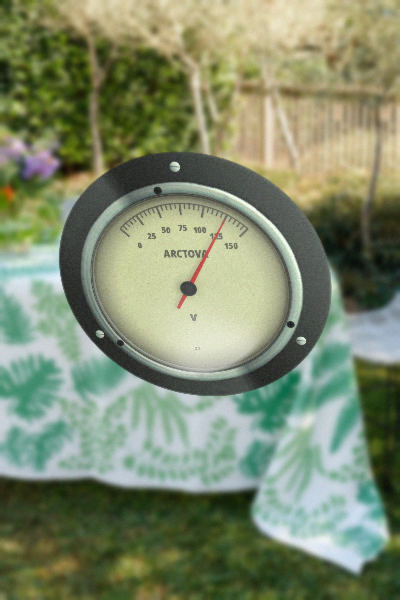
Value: 125 V
